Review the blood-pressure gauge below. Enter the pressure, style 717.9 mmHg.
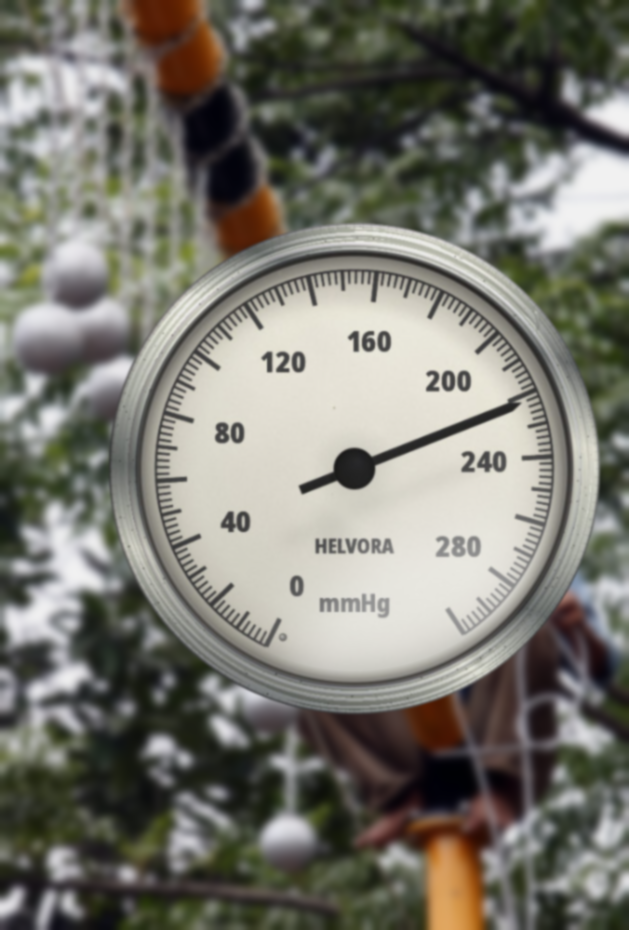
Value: 222 mmHg
